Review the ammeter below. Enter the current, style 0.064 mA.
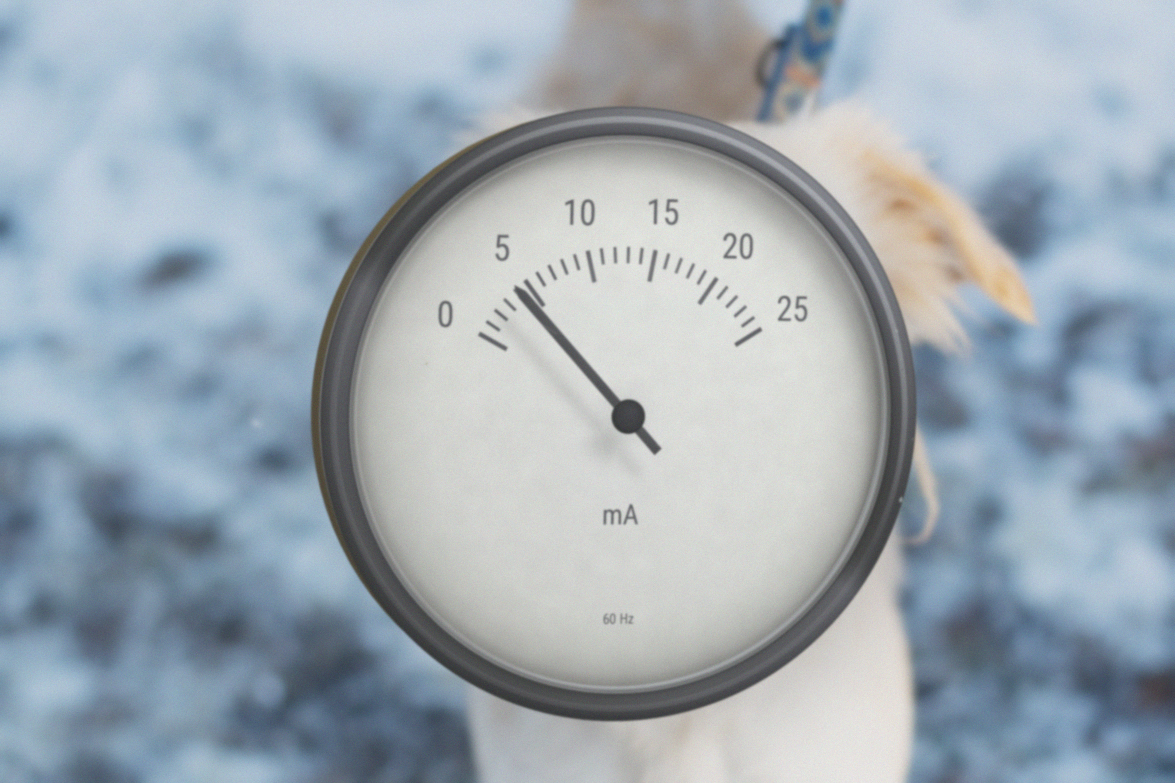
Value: 4 mA
